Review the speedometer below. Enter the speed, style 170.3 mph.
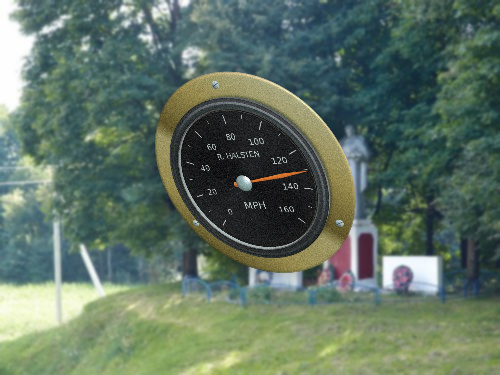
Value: 130 mph
